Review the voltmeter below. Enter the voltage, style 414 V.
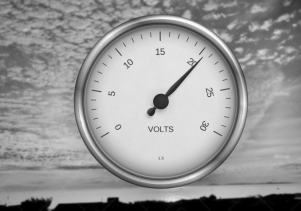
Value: 20.5 V
